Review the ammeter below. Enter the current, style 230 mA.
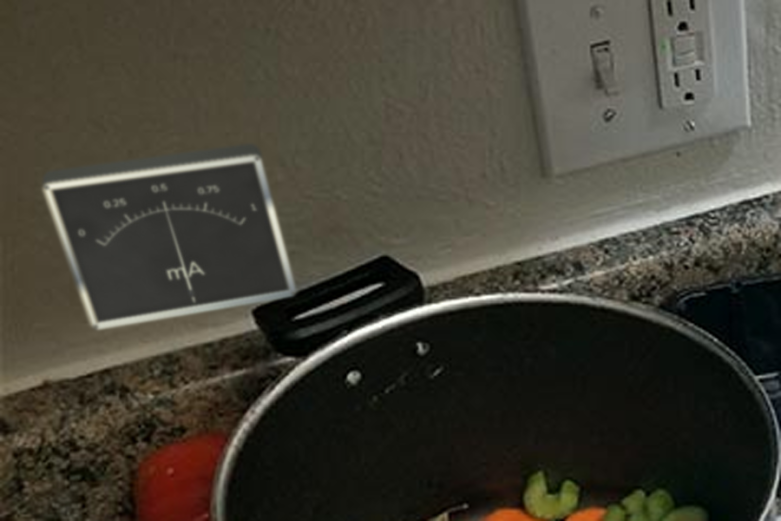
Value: 0.5 mA
